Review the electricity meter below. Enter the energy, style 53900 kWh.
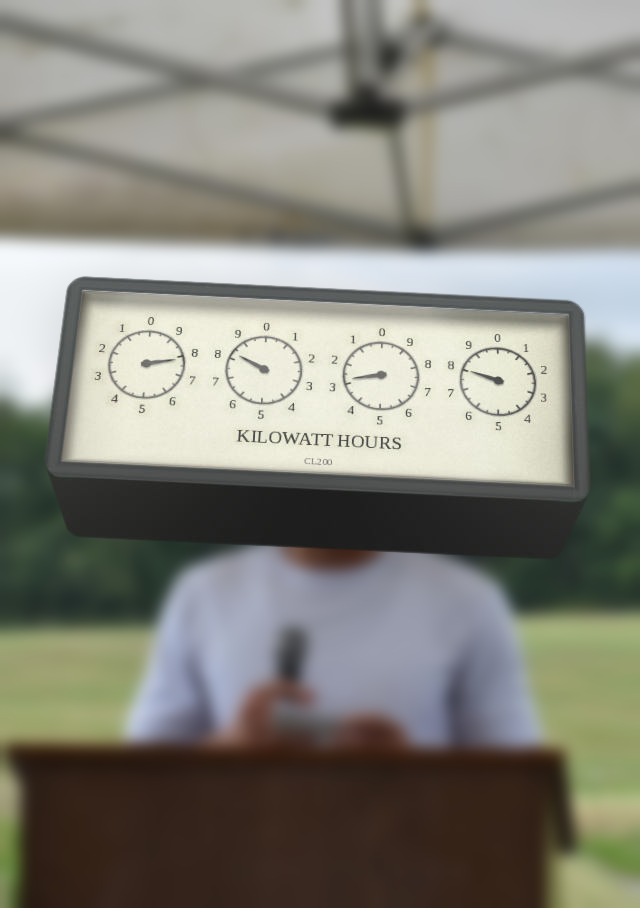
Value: 7828 kWh
